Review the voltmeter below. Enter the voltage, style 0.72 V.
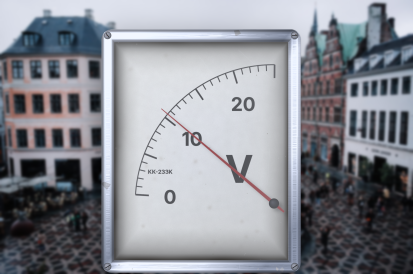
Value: 10.5 V
